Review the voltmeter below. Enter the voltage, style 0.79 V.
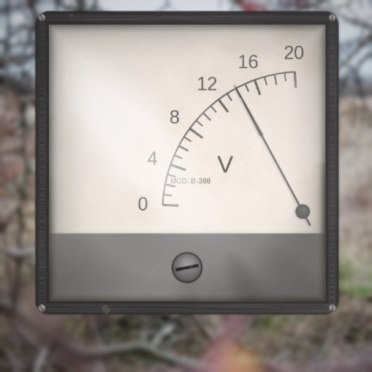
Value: 14 V
